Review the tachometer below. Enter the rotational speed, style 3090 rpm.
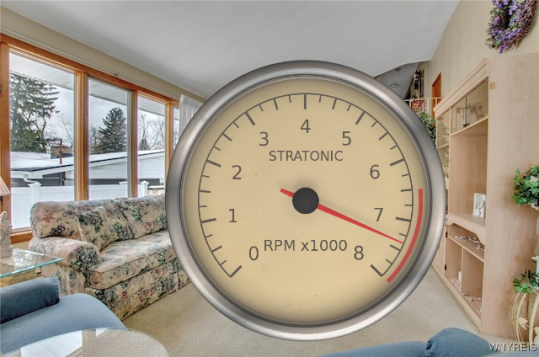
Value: 7375 rpm
